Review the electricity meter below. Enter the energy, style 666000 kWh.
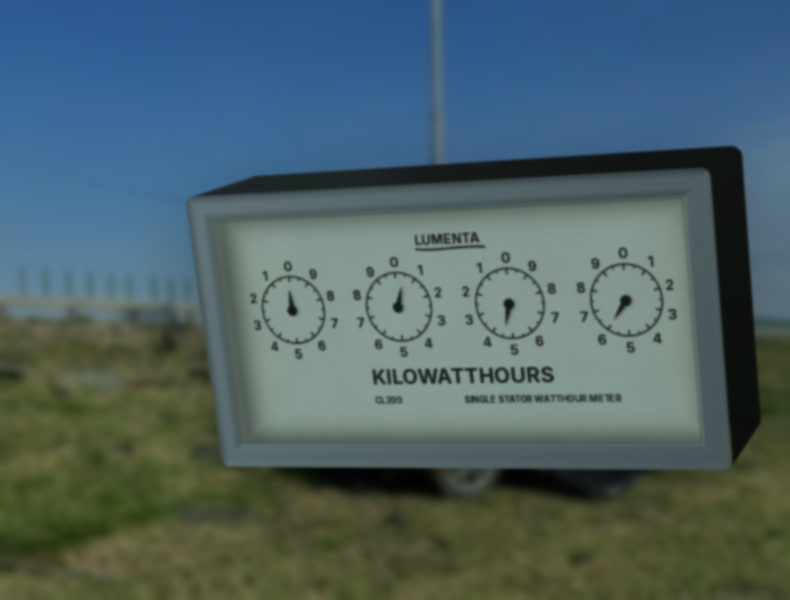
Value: 46 kWh
